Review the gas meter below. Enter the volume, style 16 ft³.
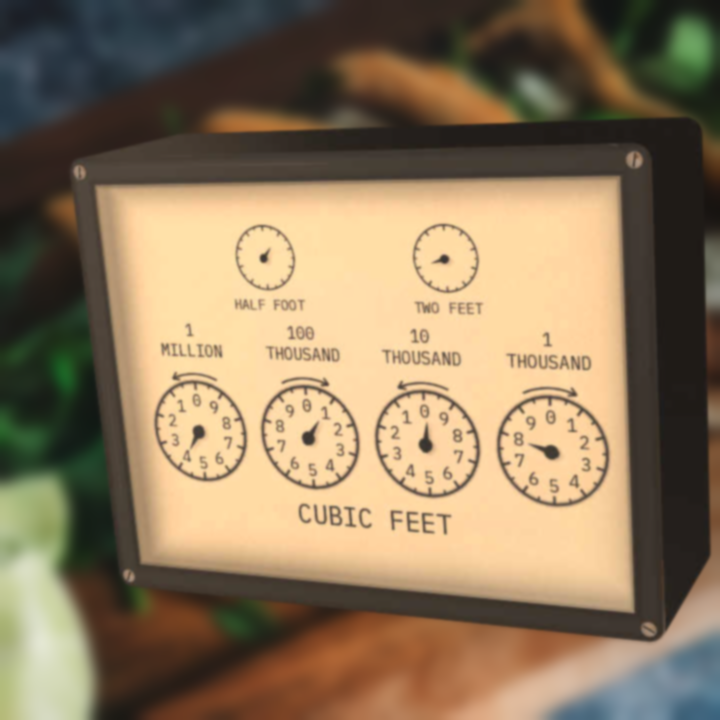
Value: 409800 ft³
